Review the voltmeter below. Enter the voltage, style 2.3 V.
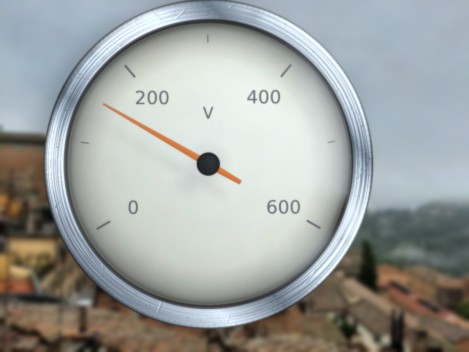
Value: 150 V
